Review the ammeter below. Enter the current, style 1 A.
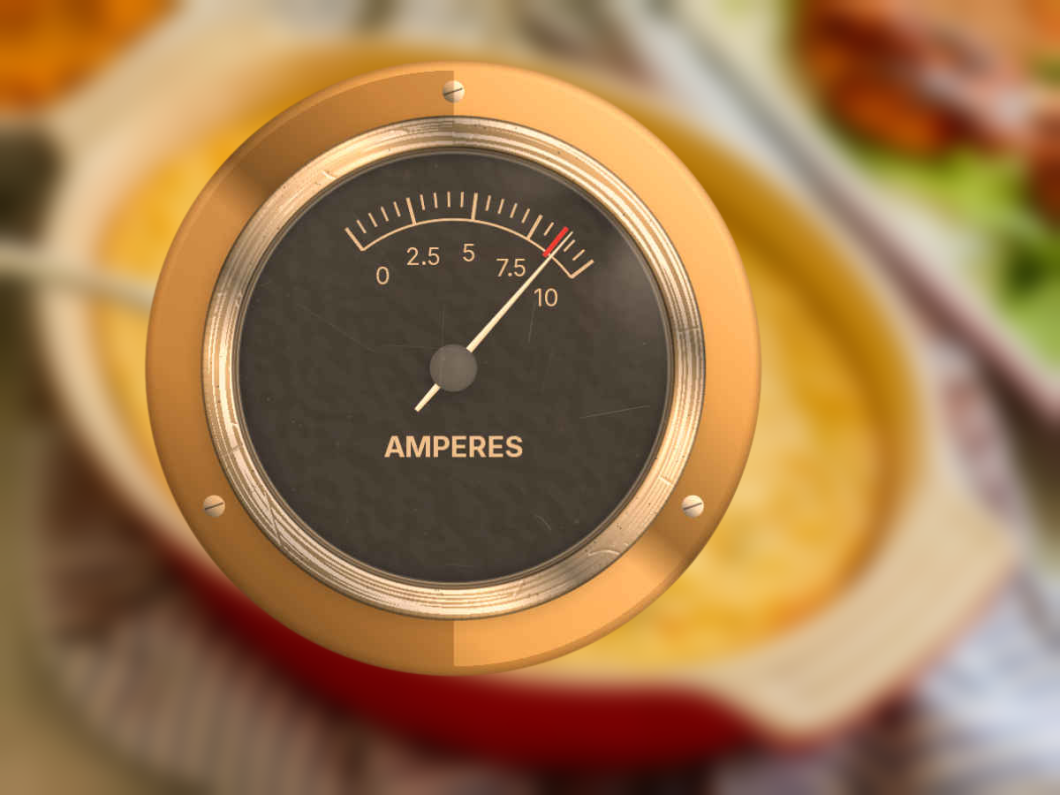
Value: 8.75 A
